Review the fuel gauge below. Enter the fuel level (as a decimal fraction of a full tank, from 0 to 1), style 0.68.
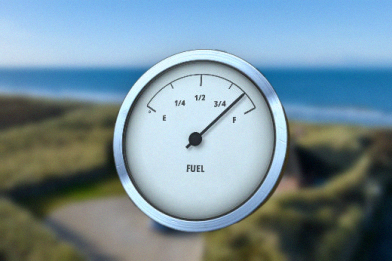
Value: 0.875
